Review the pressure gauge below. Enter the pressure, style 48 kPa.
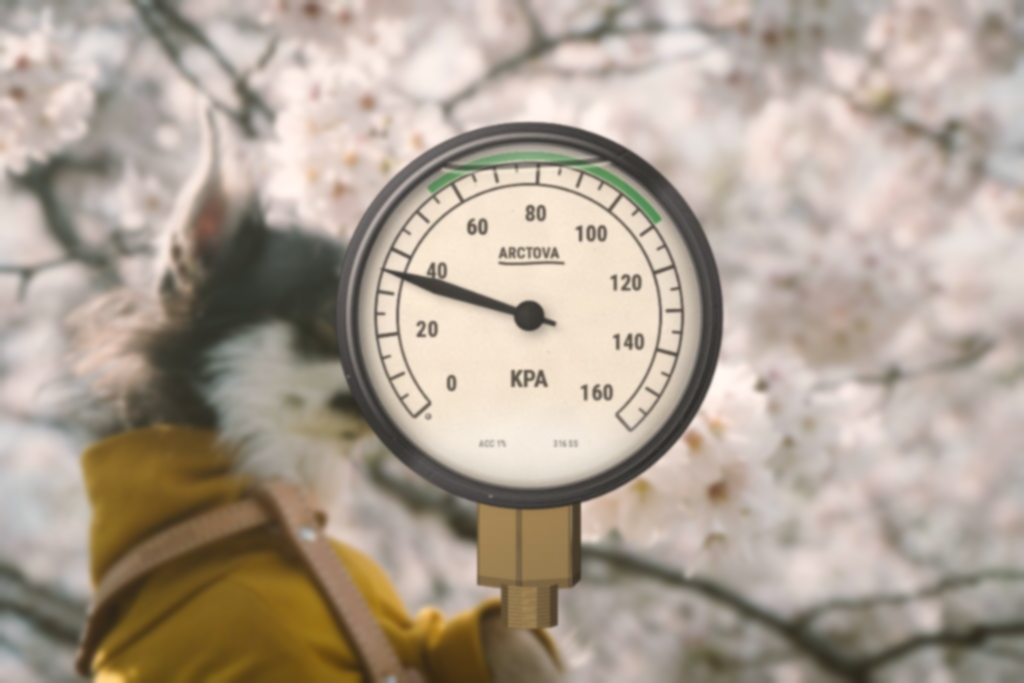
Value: 35 kPa
